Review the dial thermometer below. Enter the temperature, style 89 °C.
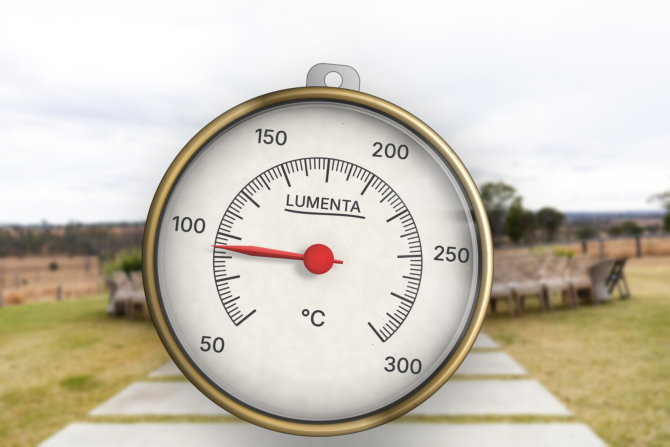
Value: 92.5 °C
